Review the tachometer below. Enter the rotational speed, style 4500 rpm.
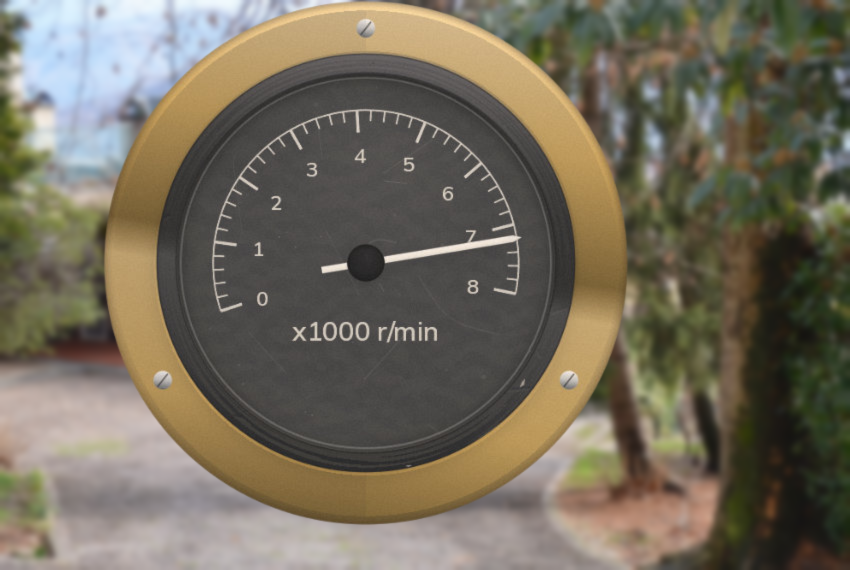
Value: 7200 rpm
